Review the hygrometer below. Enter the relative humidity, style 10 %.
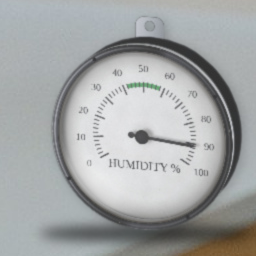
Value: 90 %
